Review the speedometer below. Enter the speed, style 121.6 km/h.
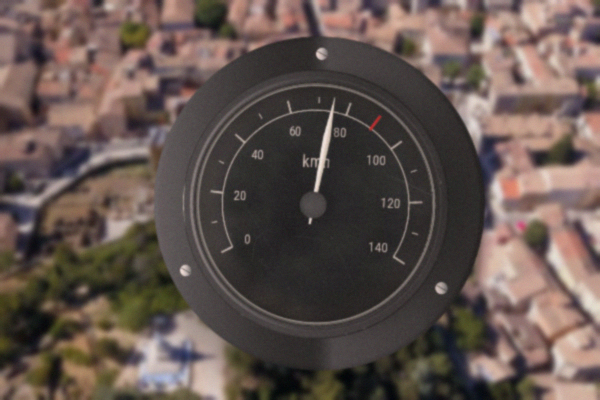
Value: 75 km/h
